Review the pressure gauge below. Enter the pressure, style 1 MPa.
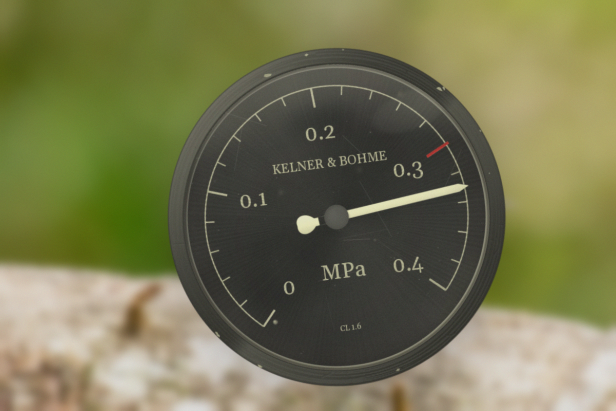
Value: 0.33 MPa
